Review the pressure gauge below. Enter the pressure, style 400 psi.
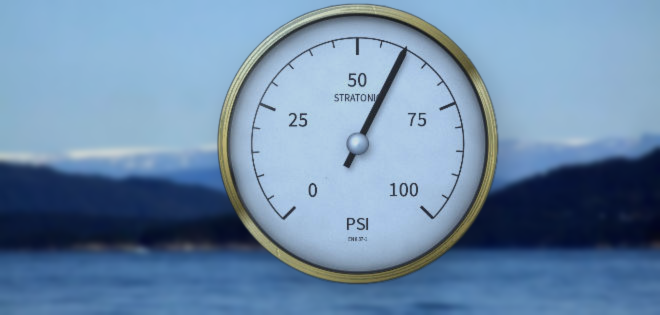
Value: 60 psi
